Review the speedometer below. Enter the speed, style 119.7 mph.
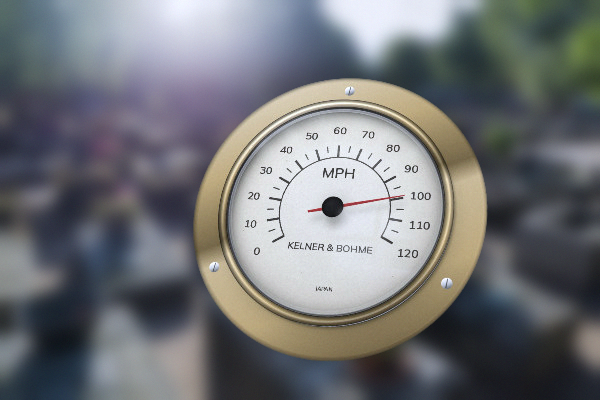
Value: 100 mph
